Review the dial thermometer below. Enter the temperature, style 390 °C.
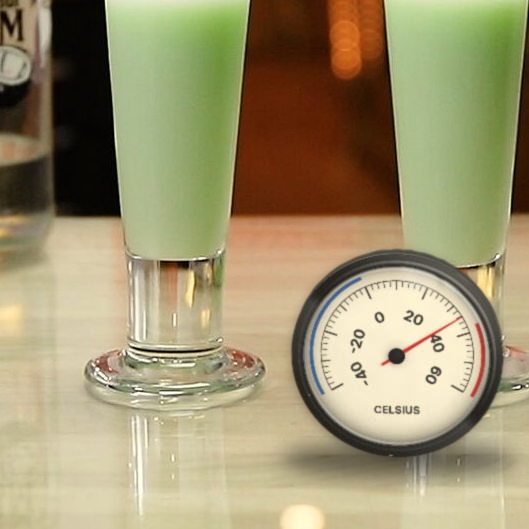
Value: 34 °C
